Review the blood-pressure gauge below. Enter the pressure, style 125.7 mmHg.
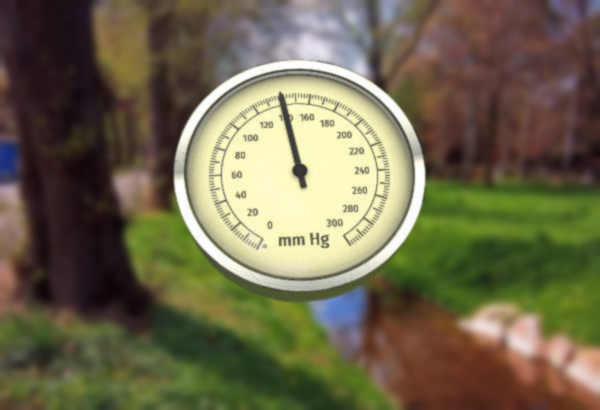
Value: 140 mmHg
